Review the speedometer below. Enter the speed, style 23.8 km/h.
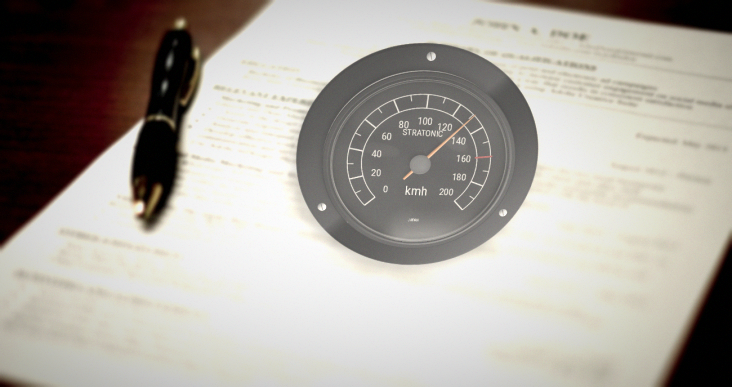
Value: 130 km/h
